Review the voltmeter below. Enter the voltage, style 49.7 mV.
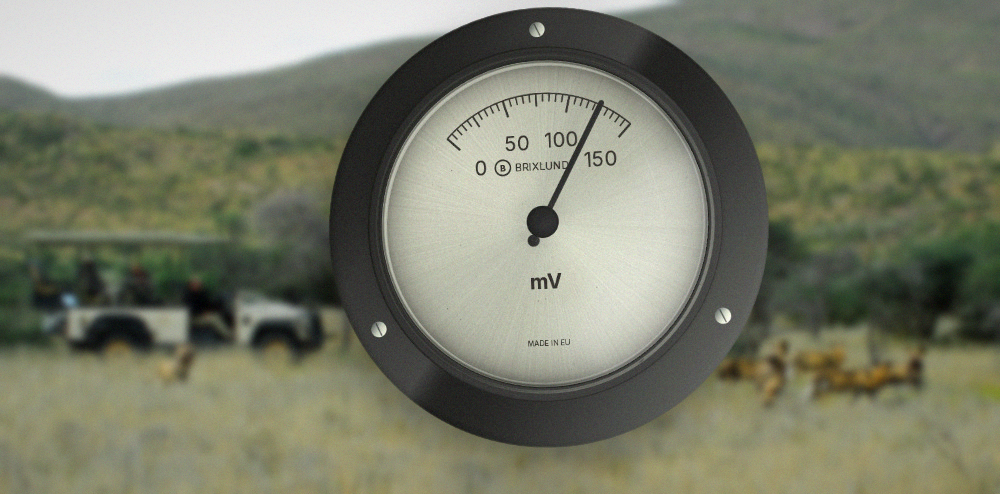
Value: 125 mV
